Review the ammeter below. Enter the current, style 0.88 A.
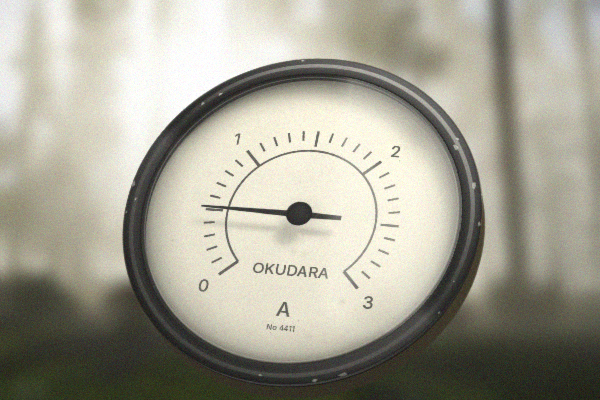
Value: 0.5 A
